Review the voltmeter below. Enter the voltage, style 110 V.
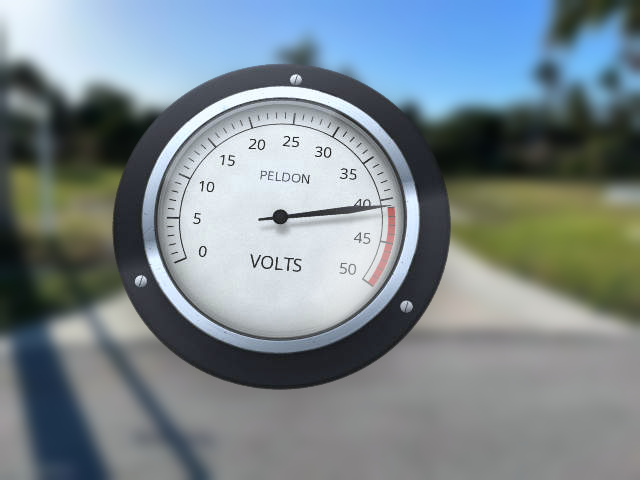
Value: 41 V
